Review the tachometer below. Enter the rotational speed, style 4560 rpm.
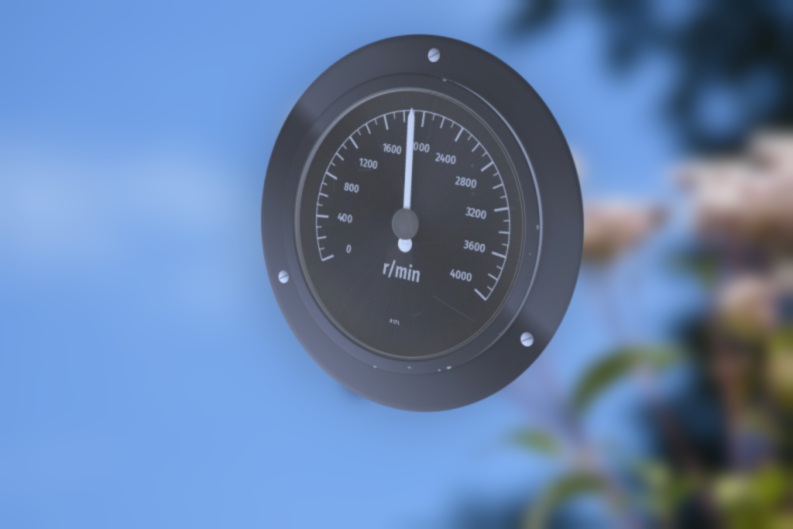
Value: 1900 rpm
